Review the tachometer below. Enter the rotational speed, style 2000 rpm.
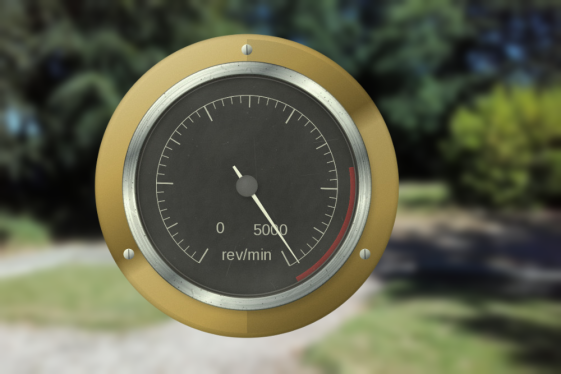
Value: 4900 rpm
